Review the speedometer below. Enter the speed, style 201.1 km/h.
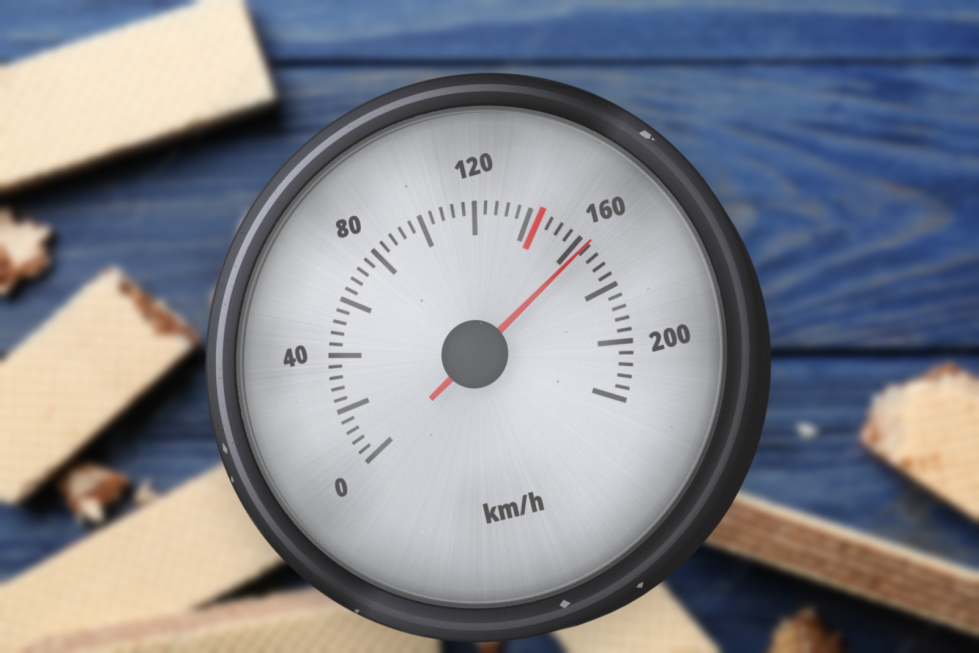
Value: 164 km/h
